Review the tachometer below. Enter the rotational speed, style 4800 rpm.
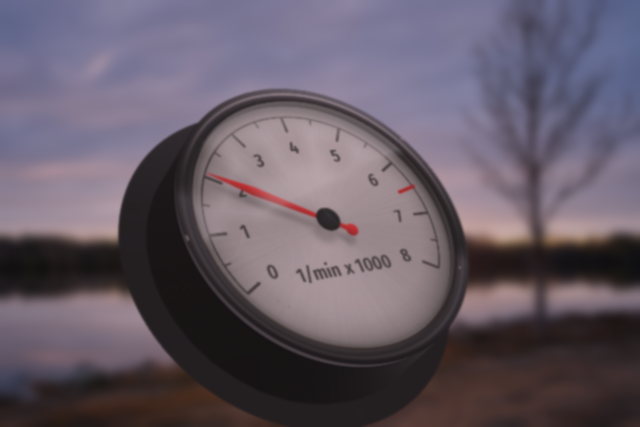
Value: 2000 rpm
